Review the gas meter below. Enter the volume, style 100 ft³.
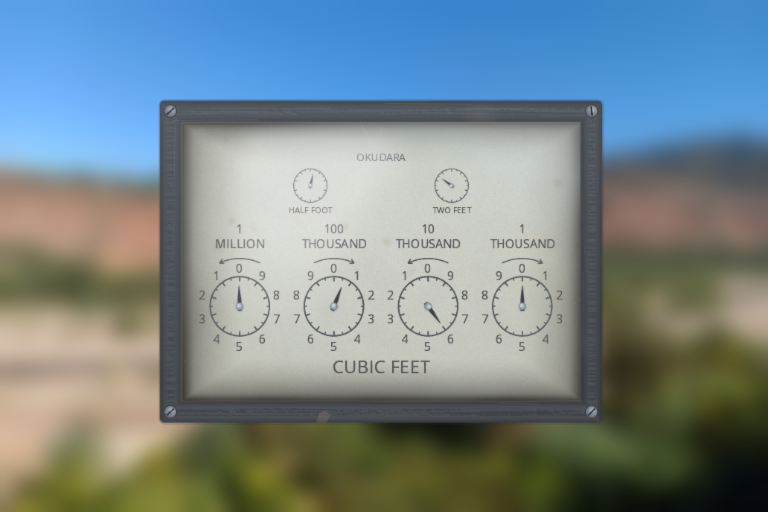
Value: 6000 ft³
